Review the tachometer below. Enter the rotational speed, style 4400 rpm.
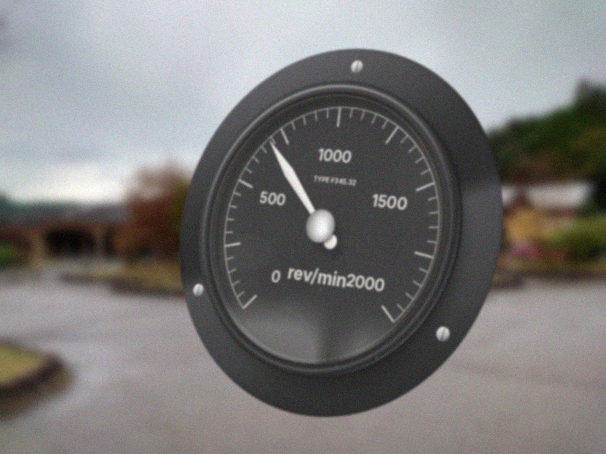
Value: 700 rpm
